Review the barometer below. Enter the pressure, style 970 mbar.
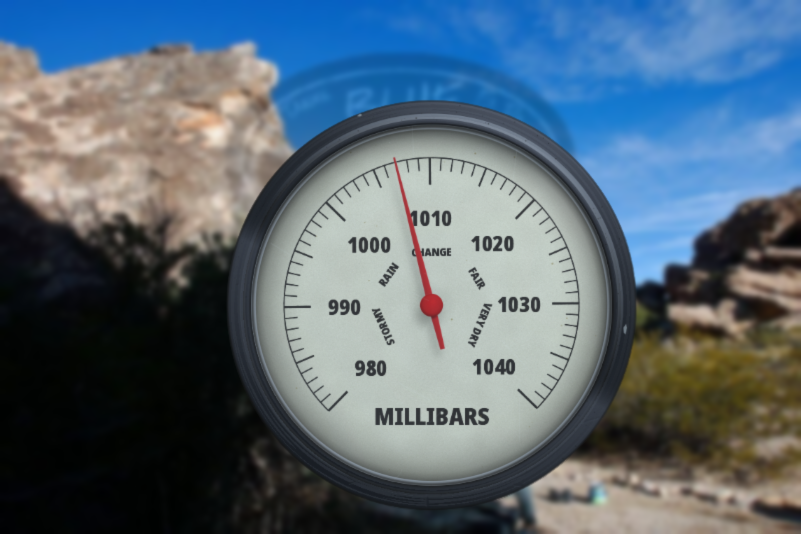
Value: 1007 mbar
